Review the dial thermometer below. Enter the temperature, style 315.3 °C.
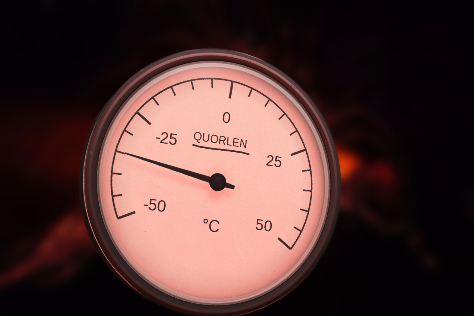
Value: -35 °C
